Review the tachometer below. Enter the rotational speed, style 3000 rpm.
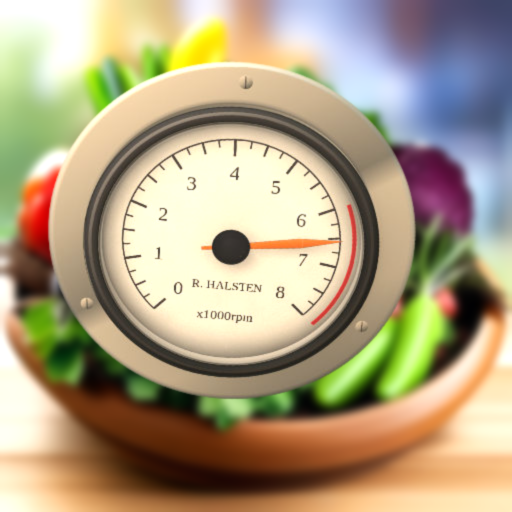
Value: 6500 rpm
